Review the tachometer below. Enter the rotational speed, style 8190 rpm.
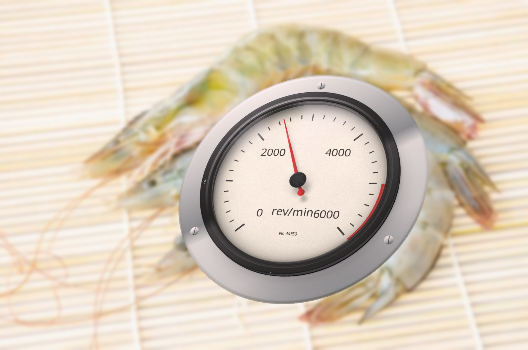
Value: 2500 rpm
